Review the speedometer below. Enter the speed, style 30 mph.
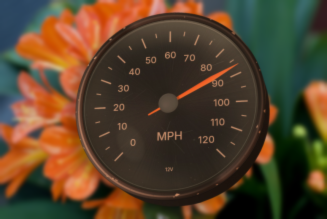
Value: 87.5 mph
